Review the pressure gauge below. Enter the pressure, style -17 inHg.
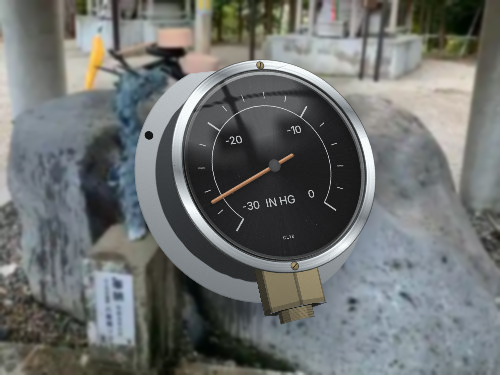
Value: -27 inHg
